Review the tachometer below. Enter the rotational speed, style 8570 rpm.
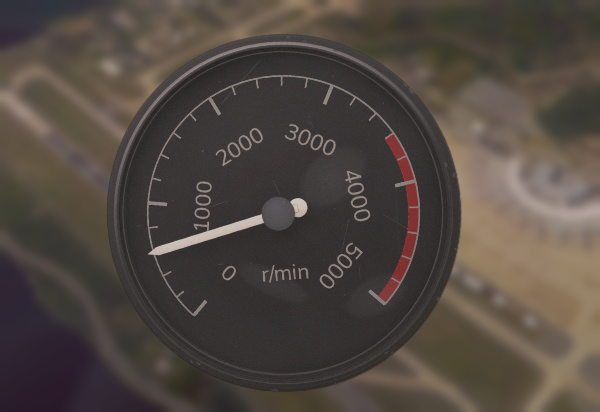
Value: 600 rpm
